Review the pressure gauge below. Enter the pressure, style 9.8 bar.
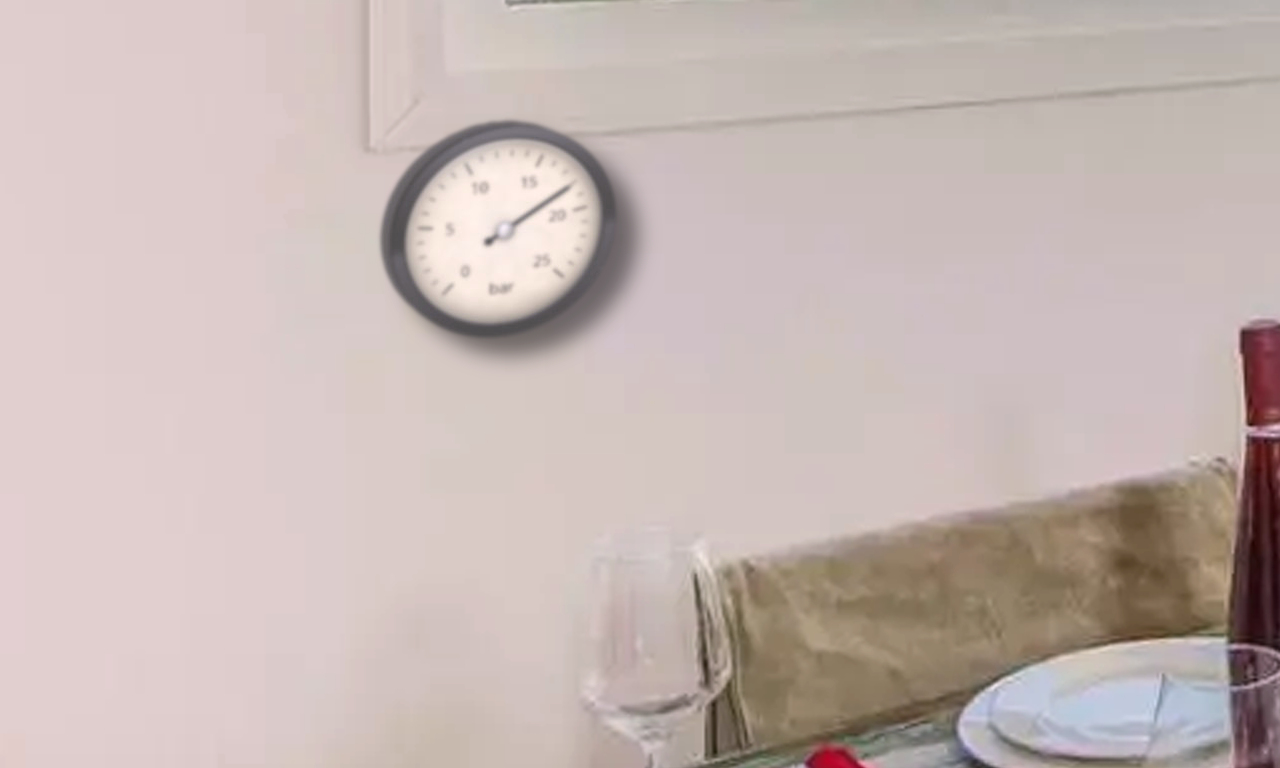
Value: 18 bar
